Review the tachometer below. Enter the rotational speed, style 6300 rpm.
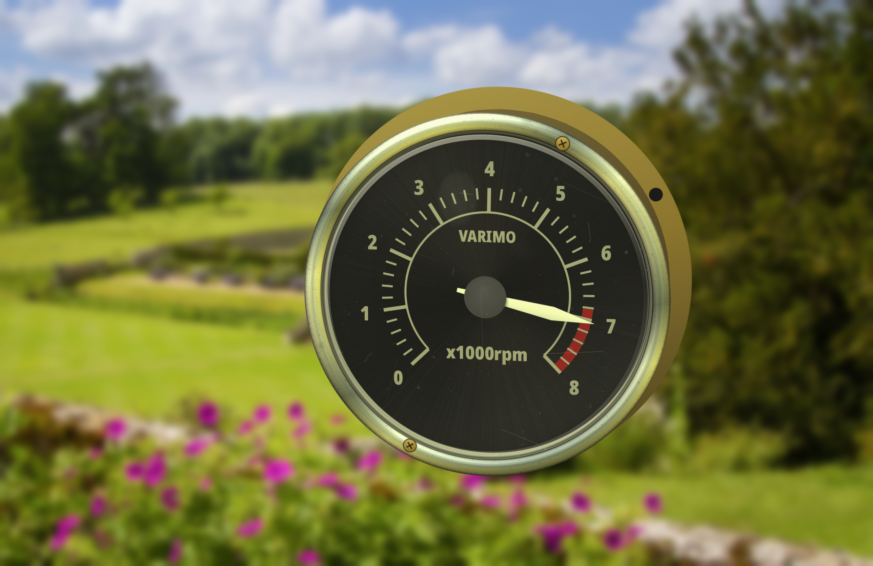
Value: 7000 rpm
